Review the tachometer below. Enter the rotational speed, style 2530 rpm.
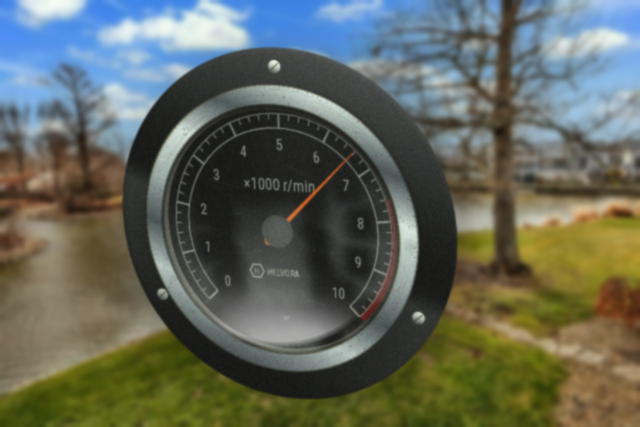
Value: 6600 rpm
